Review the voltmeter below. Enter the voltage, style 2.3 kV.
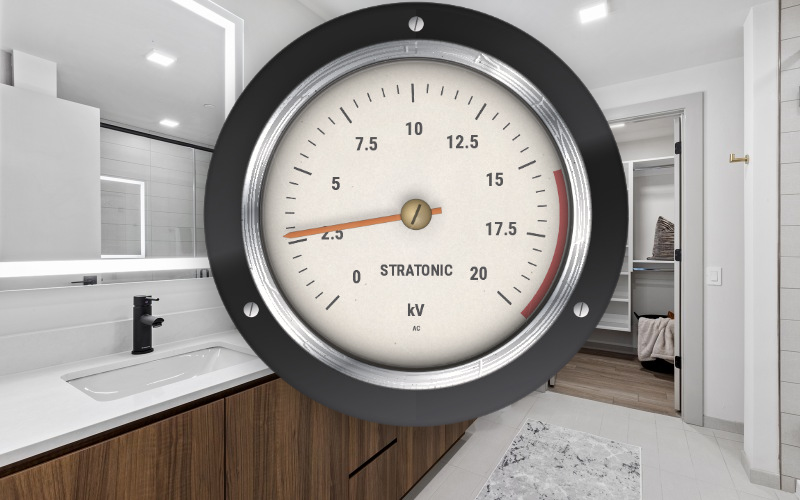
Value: 2.75 kV
